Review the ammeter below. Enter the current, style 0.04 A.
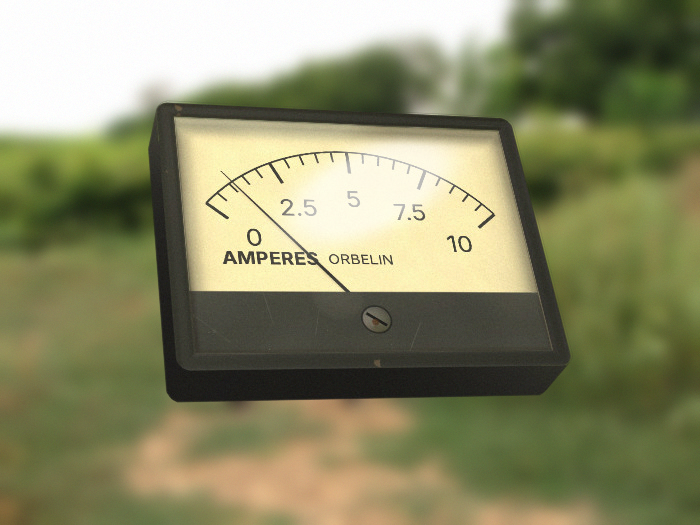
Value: 1 A
